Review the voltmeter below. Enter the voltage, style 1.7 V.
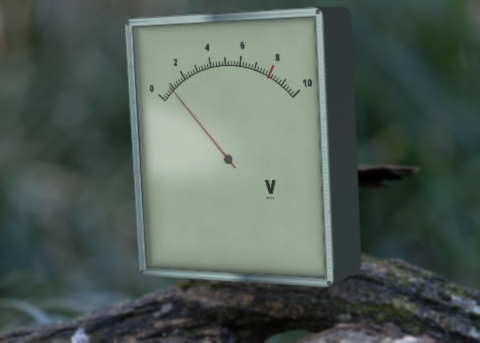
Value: 1 V
